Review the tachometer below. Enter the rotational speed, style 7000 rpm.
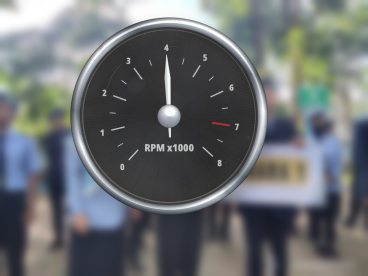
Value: 4000 rpm
